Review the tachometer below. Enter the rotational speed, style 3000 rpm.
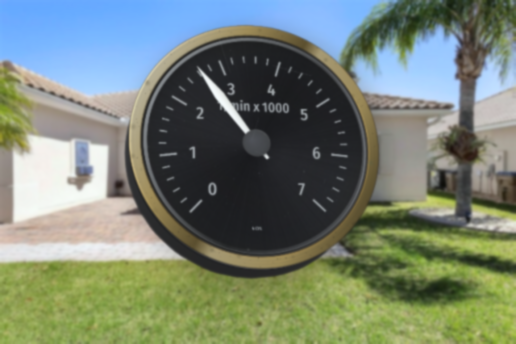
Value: 2600 rpm
